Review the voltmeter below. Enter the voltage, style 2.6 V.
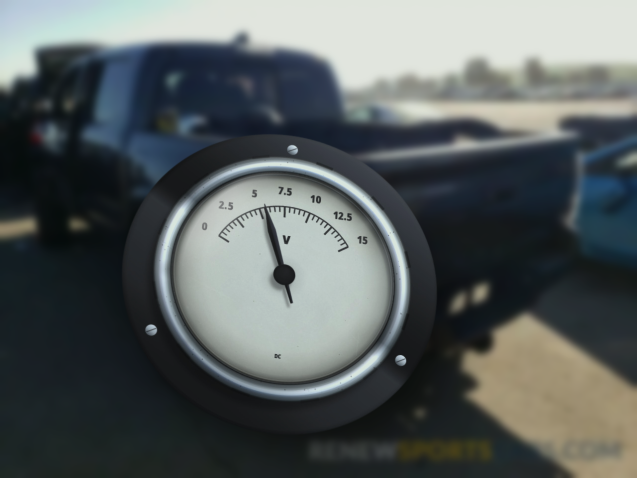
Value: 5.5 V
